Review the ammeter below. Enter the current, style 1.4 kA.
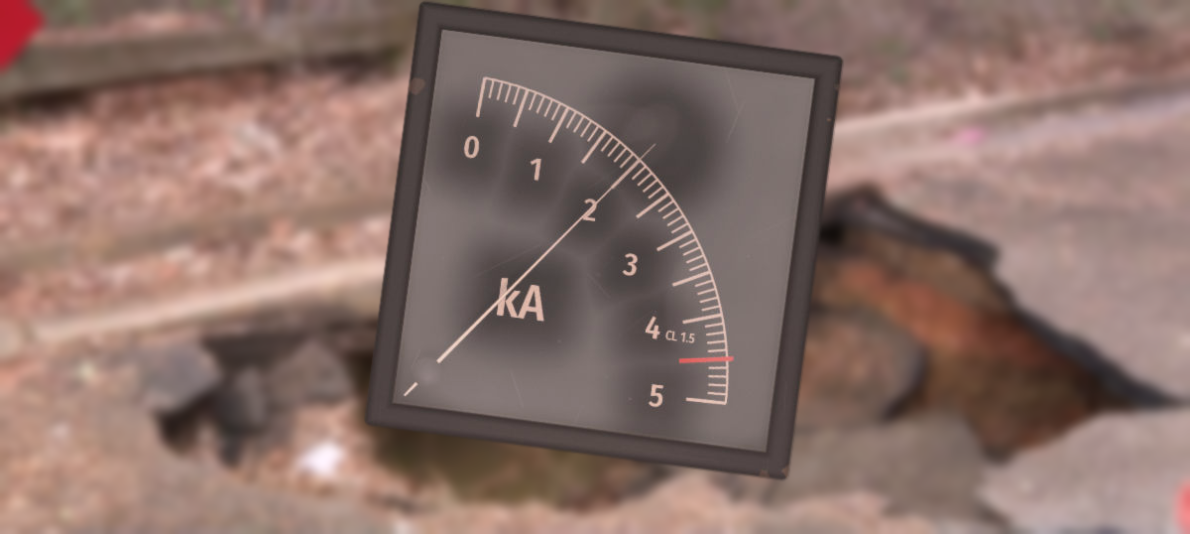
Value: 2 kA
